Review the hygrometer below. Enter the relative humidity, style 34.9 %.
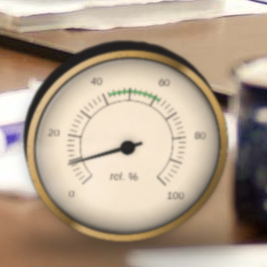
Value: 10 %
